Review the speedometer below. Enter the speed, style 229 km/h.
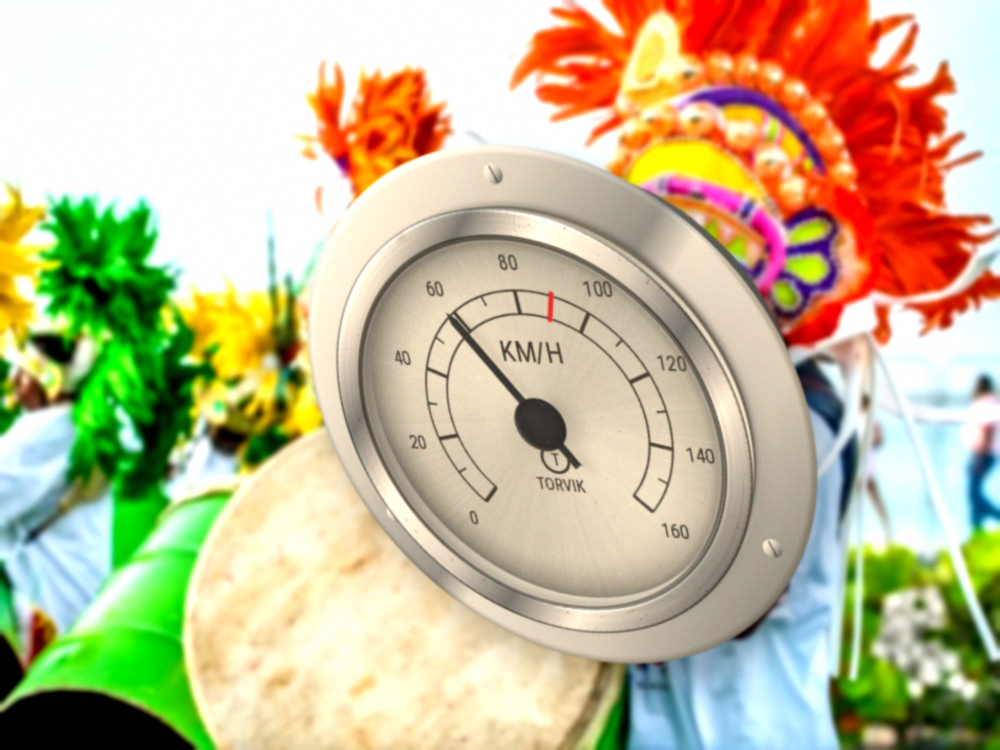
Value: 60 km/h
